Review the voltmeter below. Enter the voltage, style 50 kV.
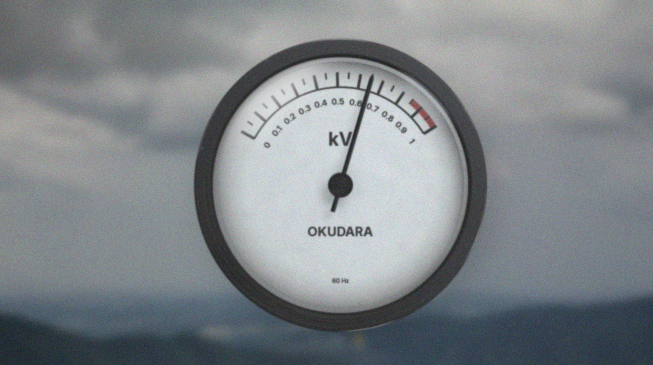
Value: 0.65 kV
